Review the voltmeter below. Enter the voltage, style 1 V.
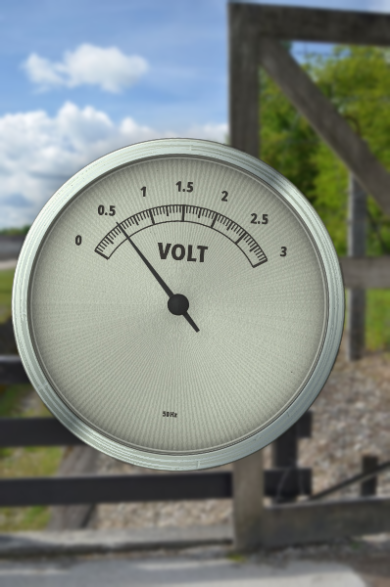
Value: 0.5 V
